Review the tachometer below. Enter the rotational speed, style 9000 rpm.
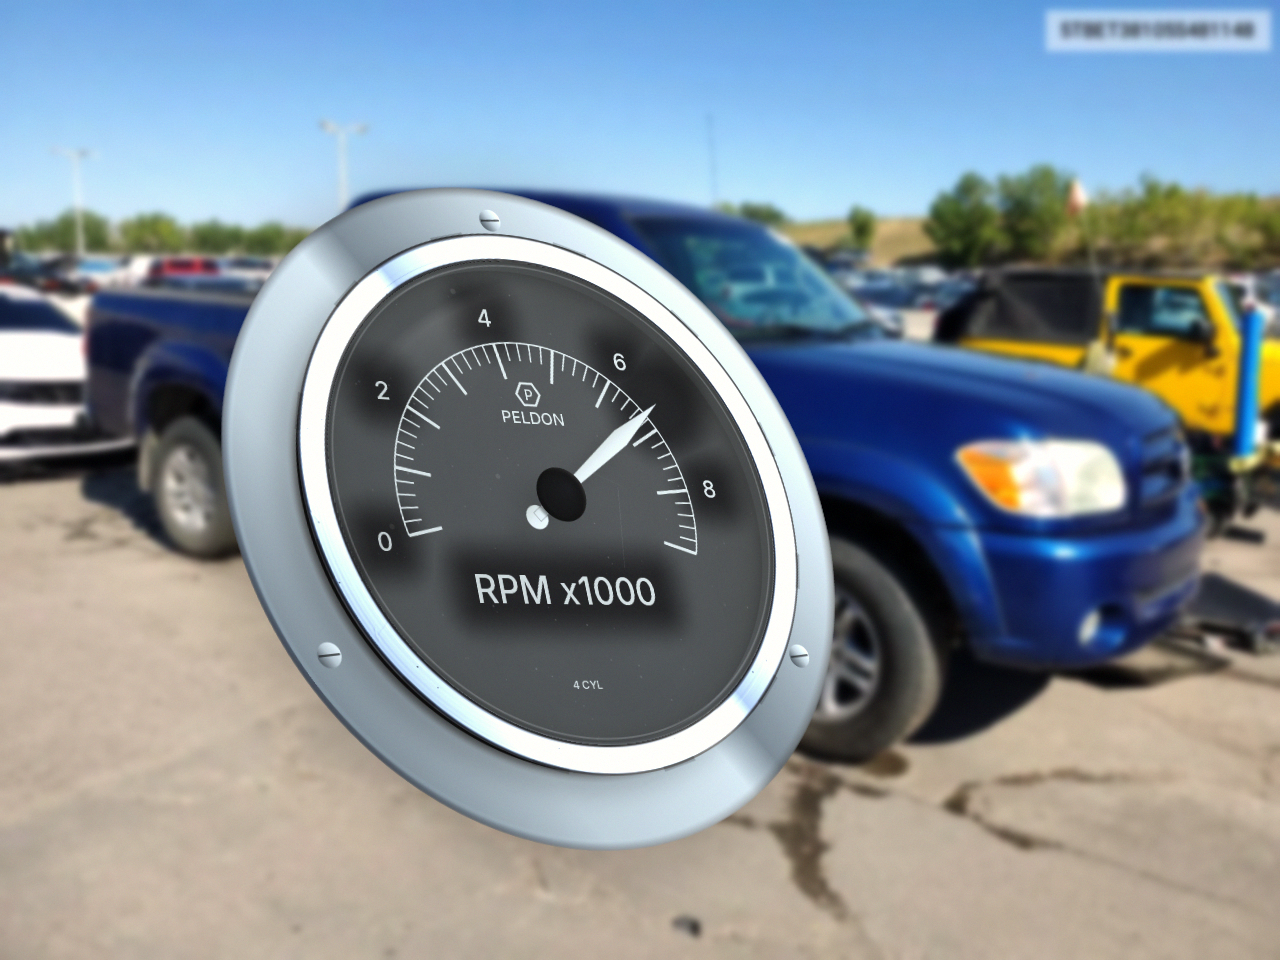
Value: 6700 rpm
